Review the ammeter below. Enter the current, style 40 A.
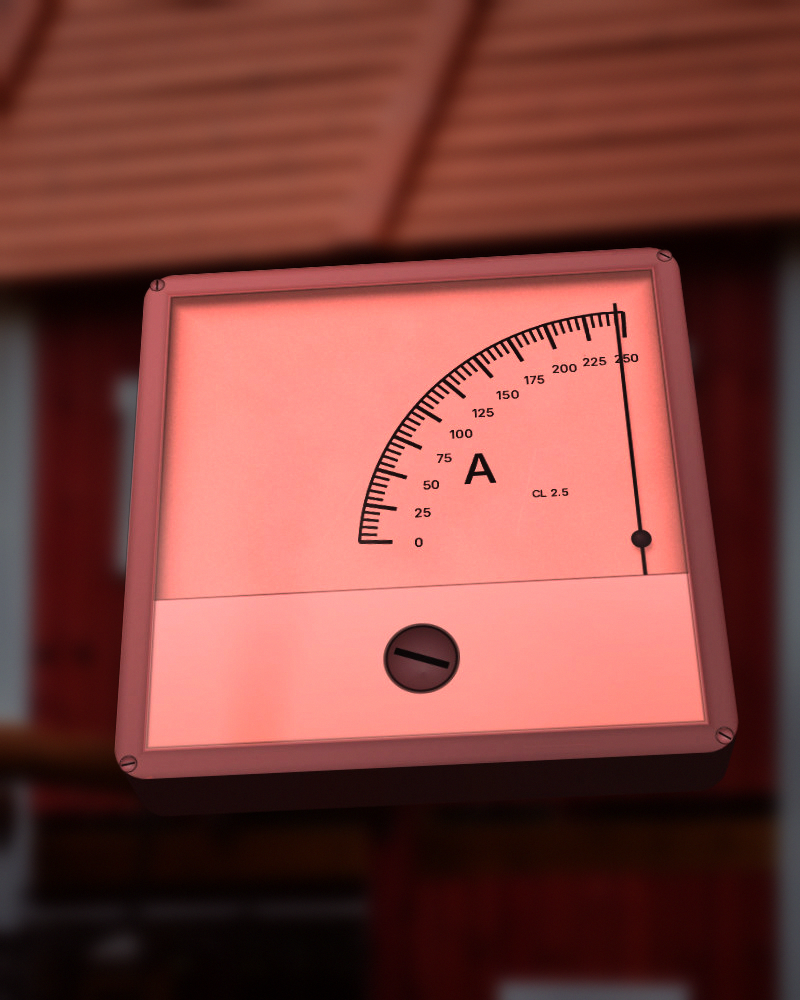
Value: 245 A
